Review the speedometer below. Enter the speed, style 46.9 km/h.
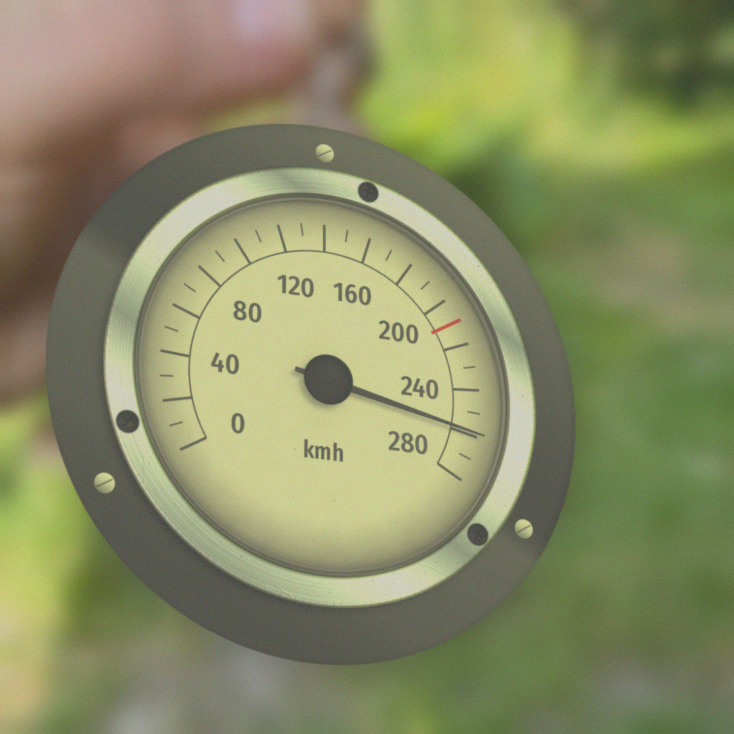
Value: 260 km/h
